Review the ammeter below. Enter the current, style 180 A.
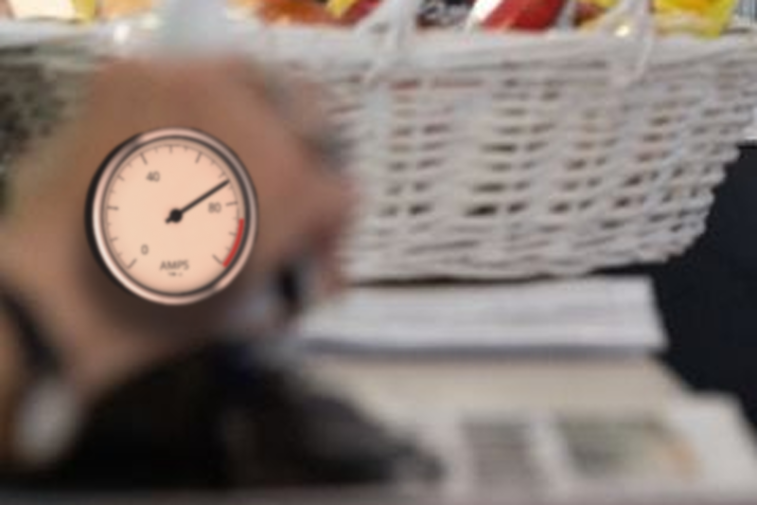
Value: 72.5 A
